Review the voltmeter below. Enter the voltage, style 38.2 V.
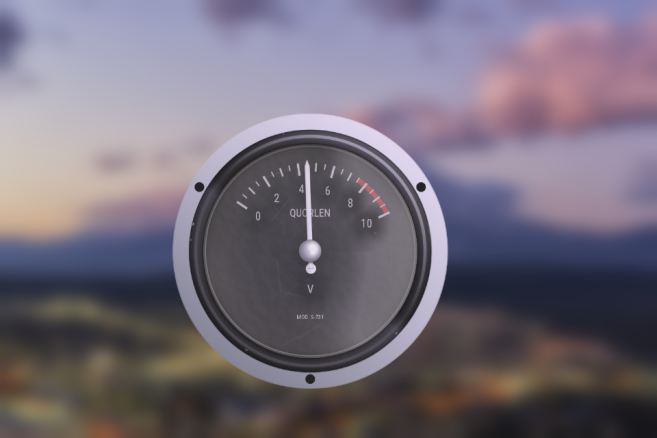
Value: 4.5 V
